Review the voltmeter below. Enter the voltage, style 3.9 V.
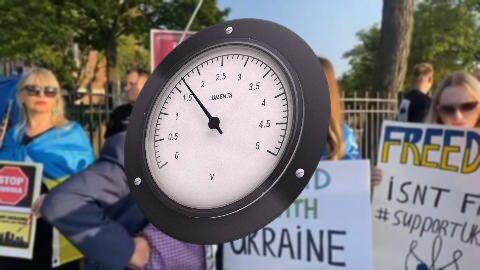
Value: 1.7 V
